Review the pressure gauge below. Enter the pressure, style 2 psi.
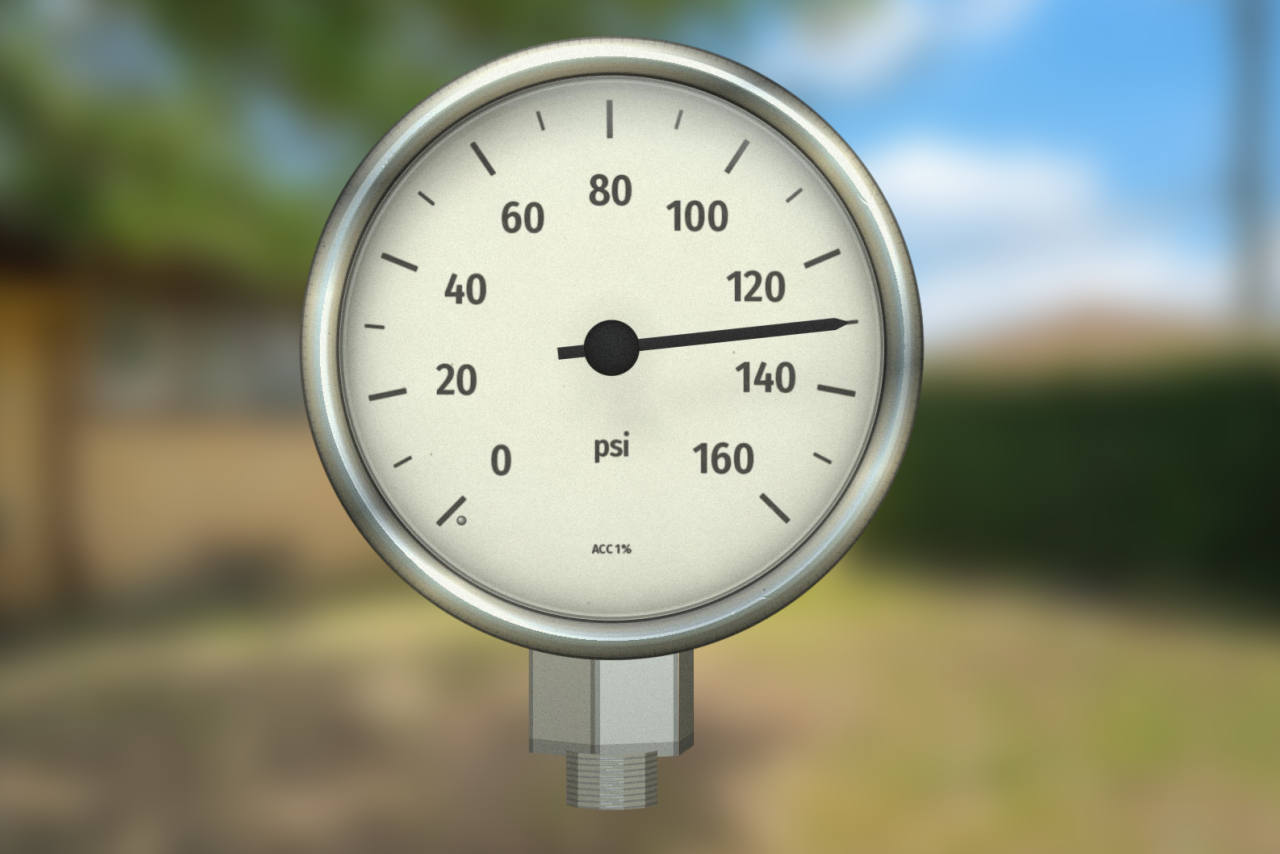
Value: 130 psi
